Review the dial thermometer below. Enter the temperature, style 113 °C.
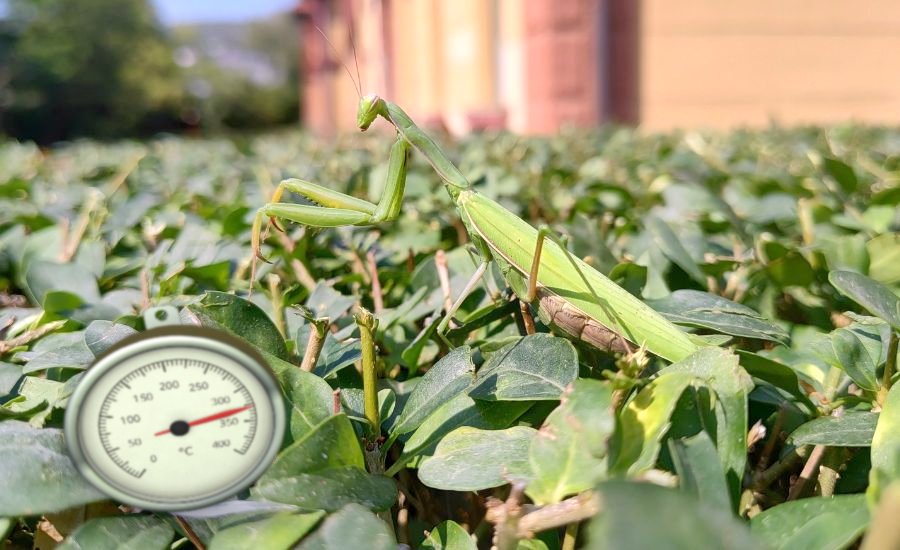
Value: 325 °C
